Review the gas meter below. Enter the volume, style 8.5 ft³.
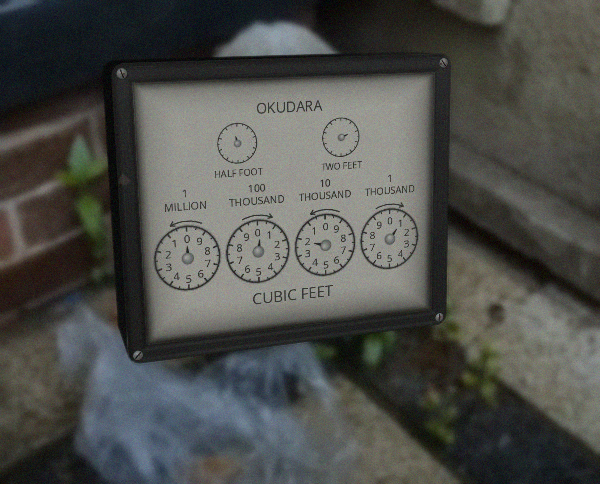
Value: 2100 ft³
